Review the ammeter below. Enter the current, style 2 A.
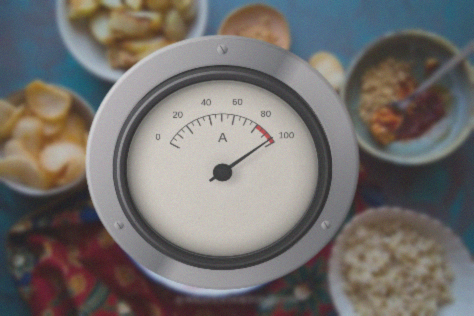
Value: 95 A
